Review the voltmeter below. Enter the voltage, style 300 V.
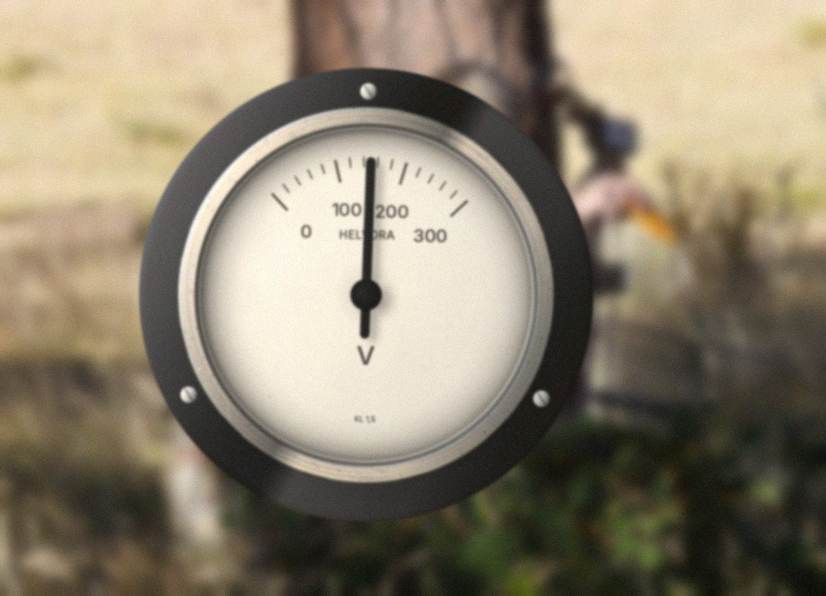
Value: 150 V
